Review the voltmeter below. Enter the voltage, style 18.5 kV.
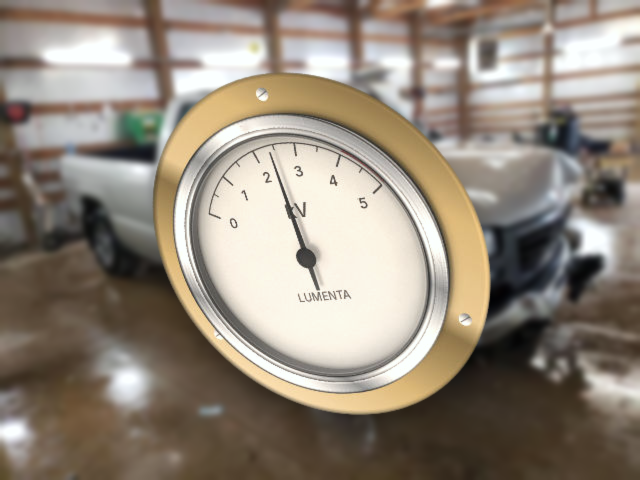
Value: 2.5 kV
